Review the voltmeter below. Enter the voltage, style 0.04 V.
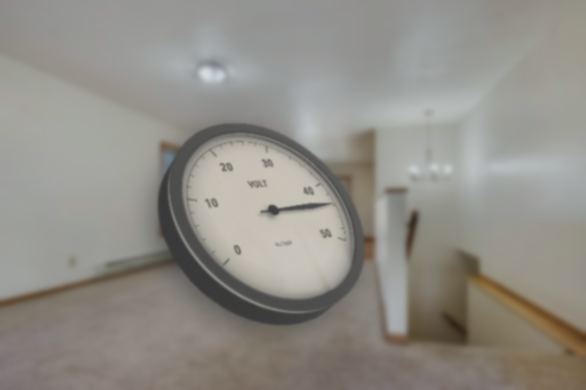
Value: 44 V
